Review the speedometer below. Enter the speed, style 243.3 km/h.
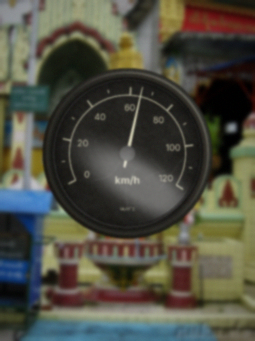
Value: 65 km/h
